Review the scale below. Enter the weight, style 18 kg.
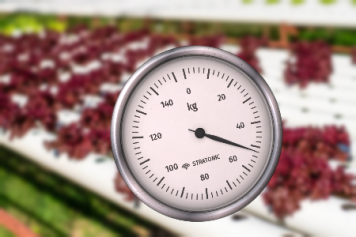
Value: 52 kg
